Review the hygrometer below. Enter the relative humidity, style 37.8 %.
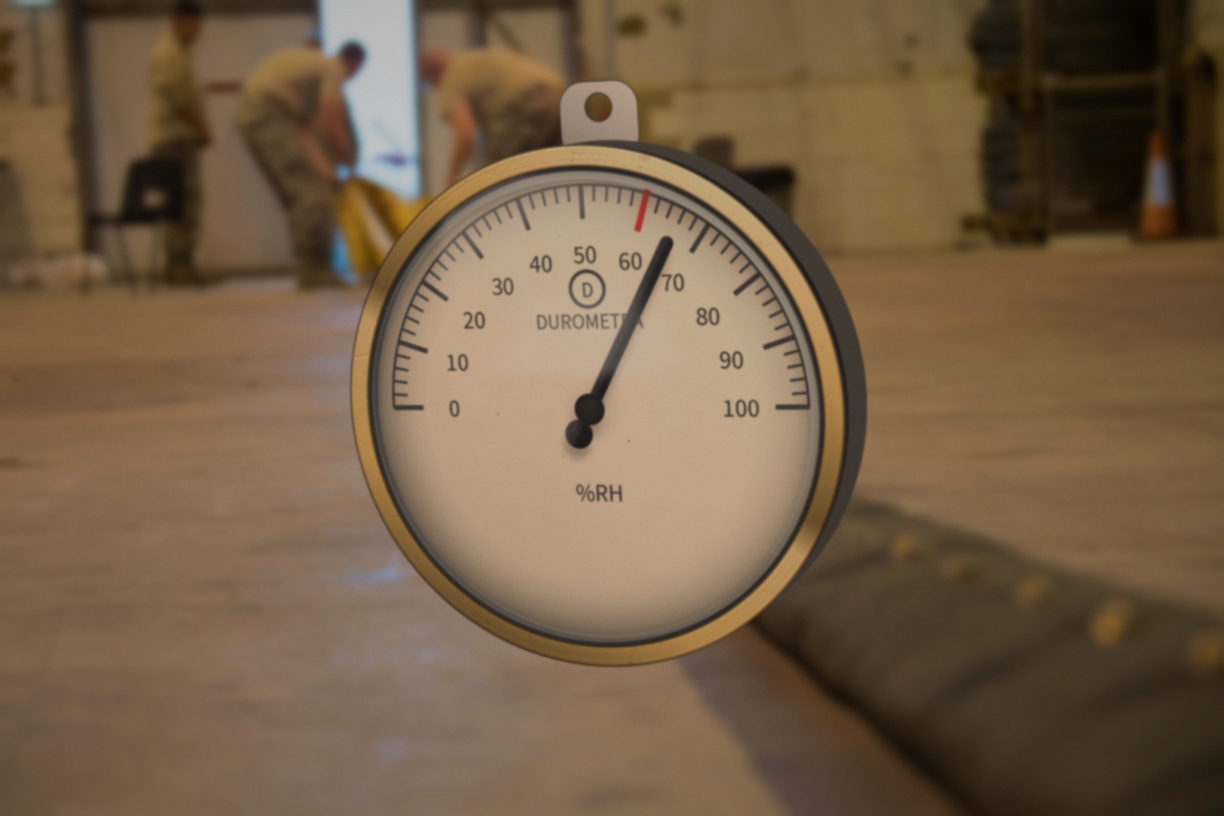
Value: 66 %
